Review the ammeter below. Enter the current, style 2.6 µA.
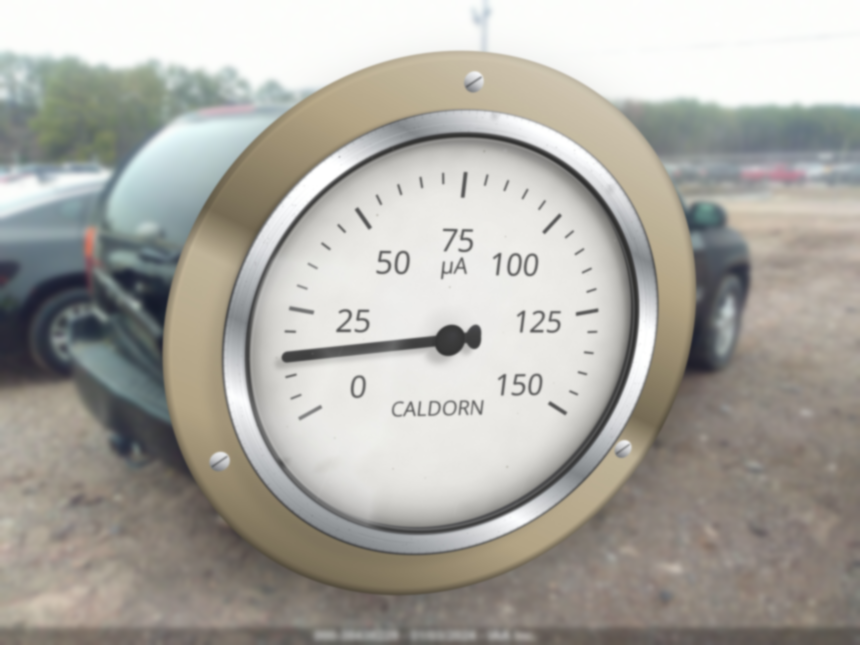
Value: 15 µA
